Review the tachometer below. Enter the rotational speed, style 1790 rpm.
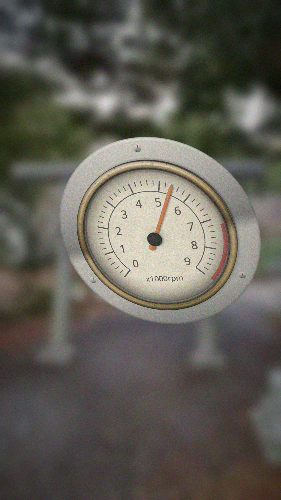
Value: 5400 rpm
